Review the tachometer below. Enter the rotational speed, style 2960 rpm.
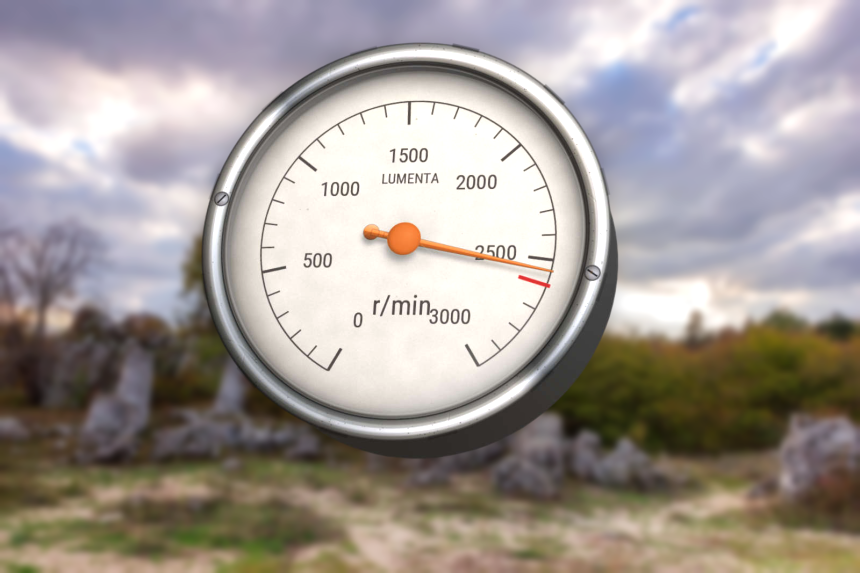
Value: 2550 rpm
